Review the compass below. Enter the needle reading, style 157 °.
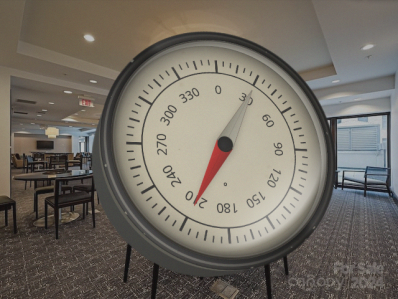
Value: 210 °
